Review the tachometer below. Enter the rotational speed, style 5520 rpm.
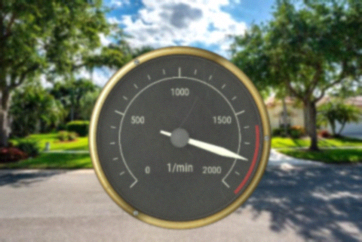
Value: 1800 rpm
